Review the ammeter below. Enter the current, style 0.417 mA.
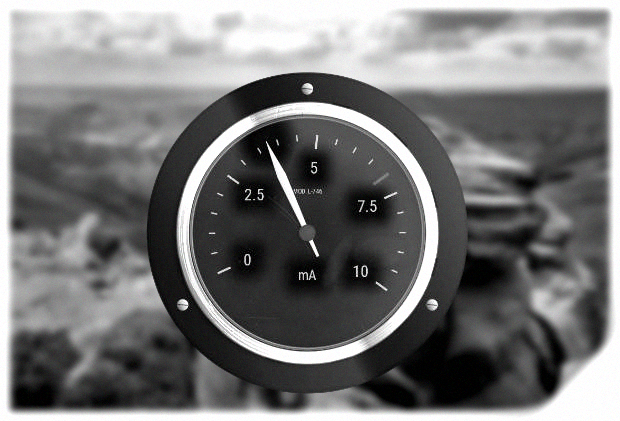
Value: 3.75 mA
